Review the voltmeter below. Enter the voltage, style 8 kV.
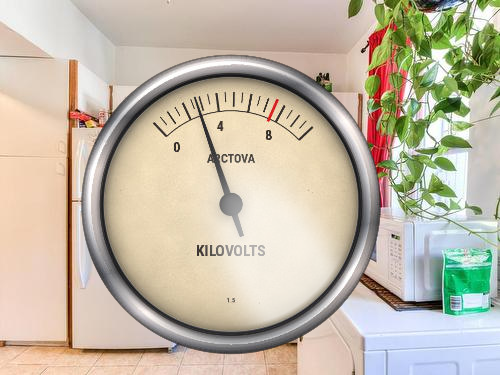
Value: 2.75 kV
